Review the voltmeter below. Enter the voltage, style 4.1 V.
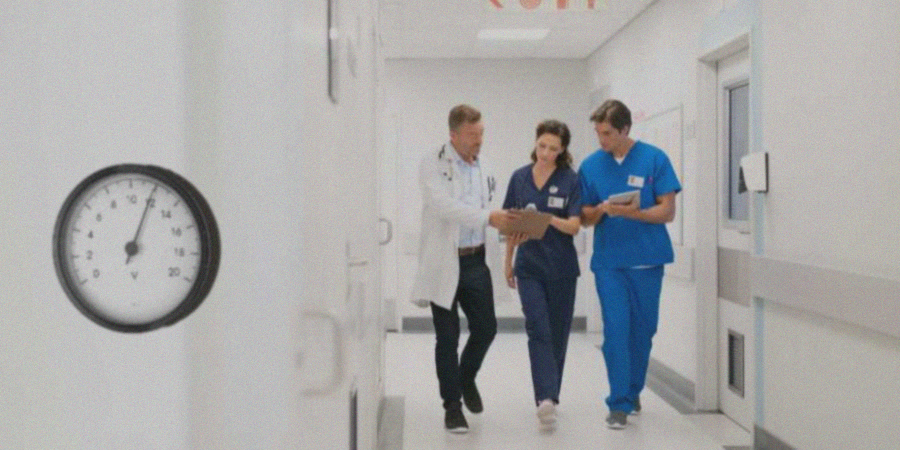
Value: 12 V
